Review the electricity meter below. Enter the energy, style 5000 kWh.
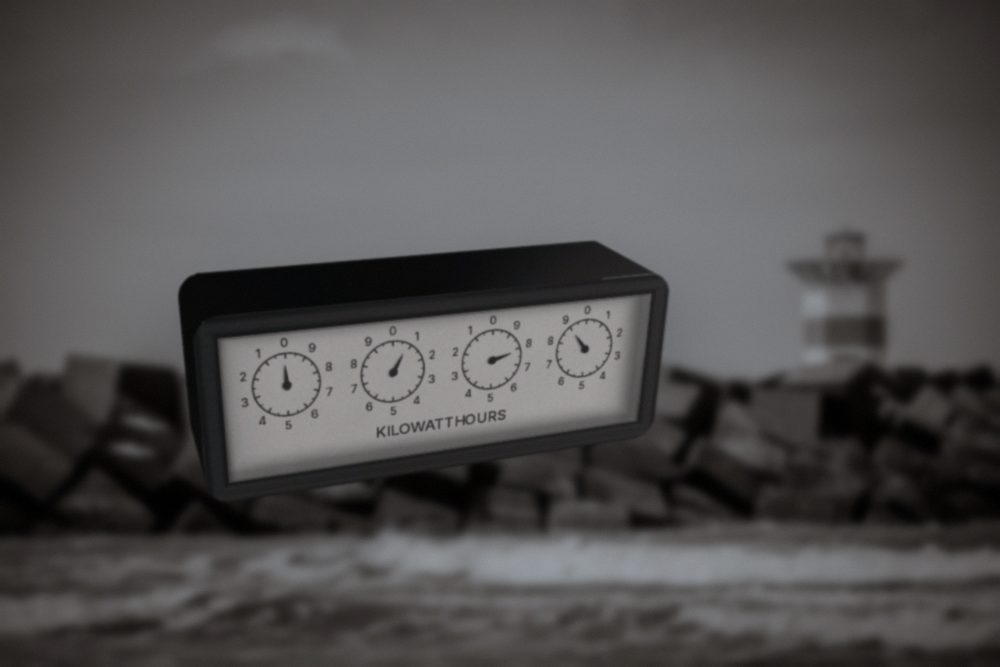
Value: 79 kWh
